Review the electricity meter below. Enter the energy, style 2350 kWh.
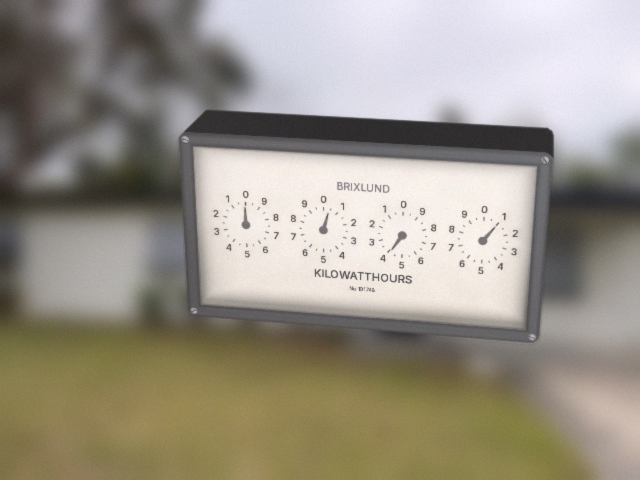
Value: 41 kWh
